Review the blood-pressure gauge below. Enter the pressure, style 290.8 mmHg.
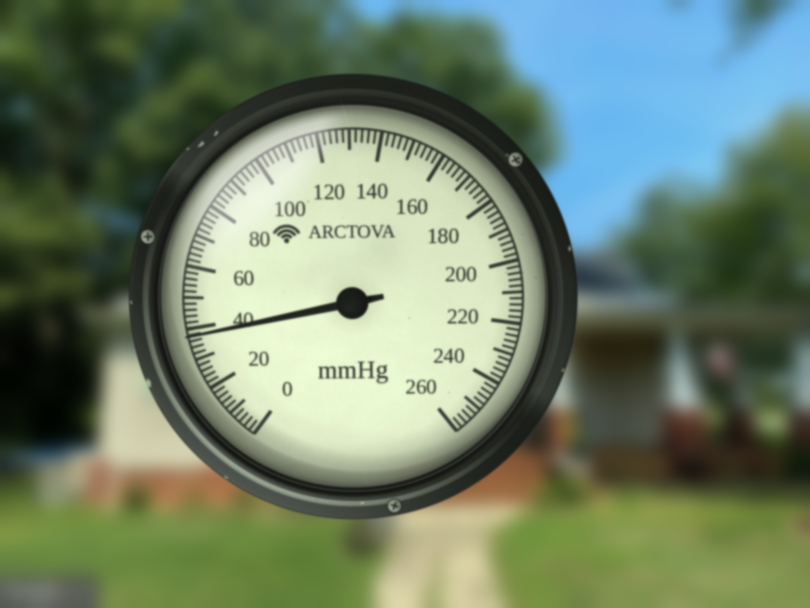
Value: 38 mmHg
